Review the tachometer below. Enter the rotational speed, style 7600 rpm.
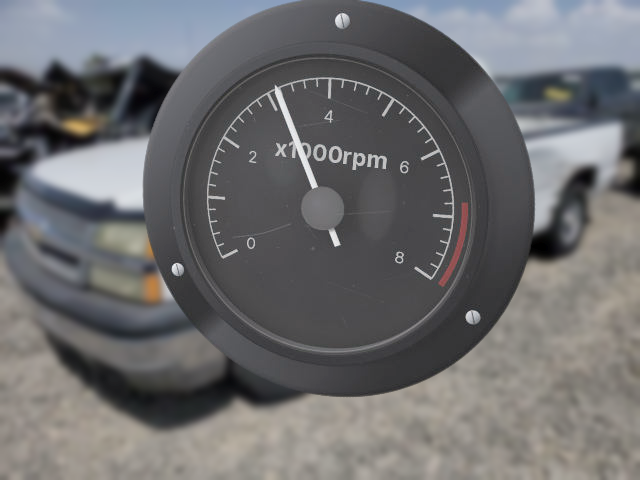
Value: 3200 rpm
